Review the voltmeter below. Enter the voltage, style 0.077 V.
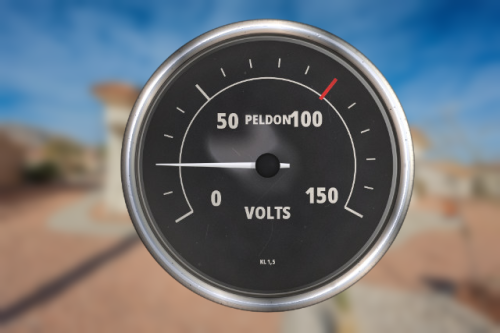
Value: 20 V
